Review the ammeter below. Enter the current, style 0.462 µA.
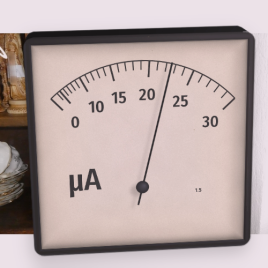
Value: 22.5 µA
